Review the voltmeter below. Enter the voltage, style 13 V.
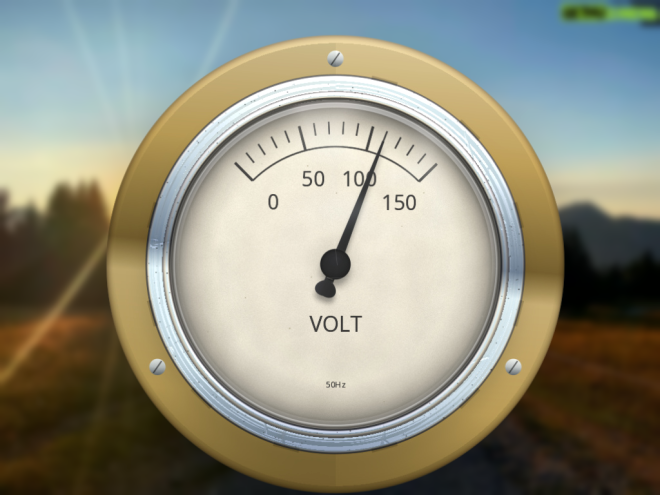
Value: 110 V
